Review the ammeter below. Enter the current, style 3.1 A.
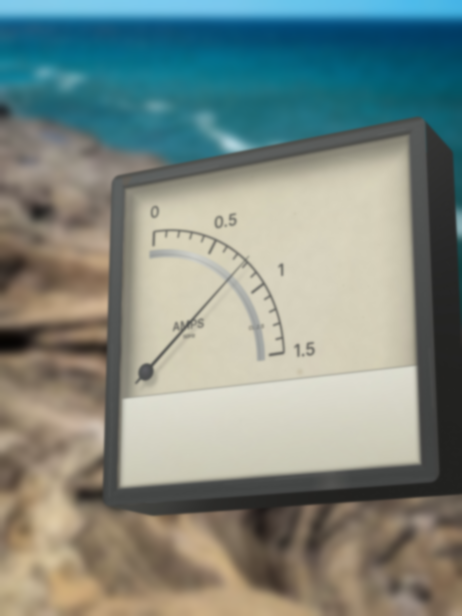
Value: 0.8 A
